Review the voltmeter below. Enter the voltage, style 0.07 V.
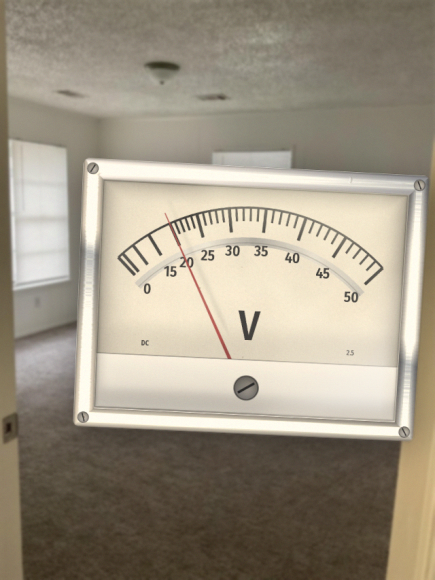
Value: 20 V
